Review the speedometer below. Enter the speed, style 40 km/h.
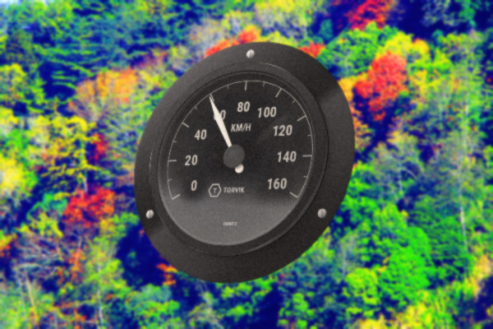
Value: 60 km/h
